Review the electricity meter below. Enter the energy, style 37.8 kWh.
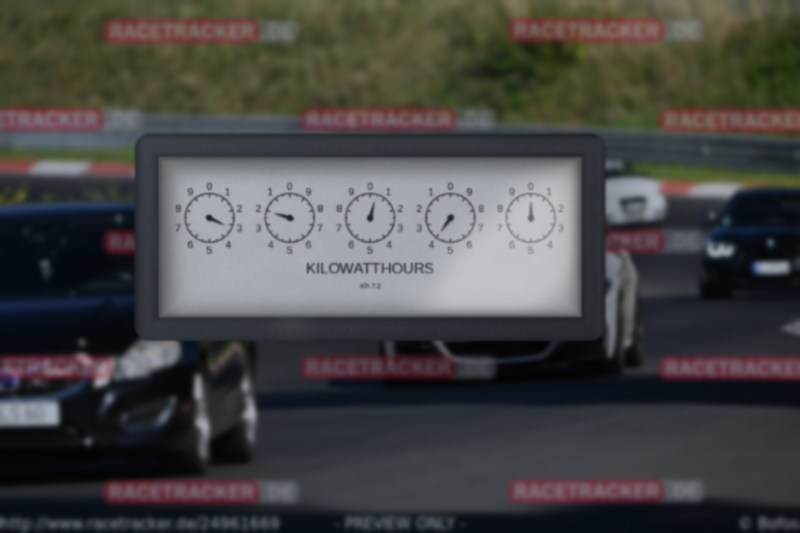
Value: 32040 kWh
